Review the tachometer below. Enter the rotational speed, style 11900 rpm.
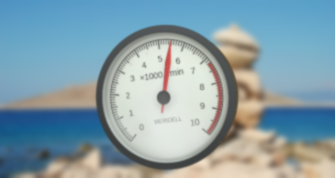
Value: 5500 rpm
